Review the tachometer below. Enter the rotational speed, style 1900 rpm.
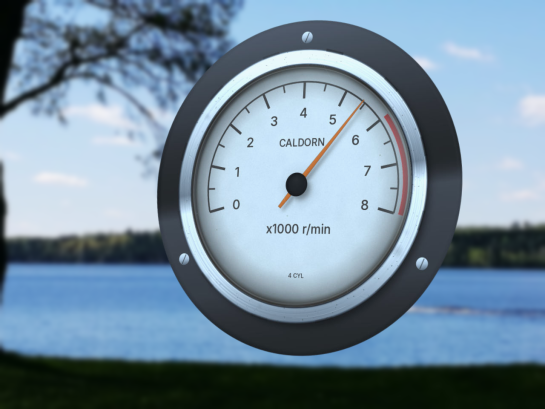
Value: 5500 rpm
